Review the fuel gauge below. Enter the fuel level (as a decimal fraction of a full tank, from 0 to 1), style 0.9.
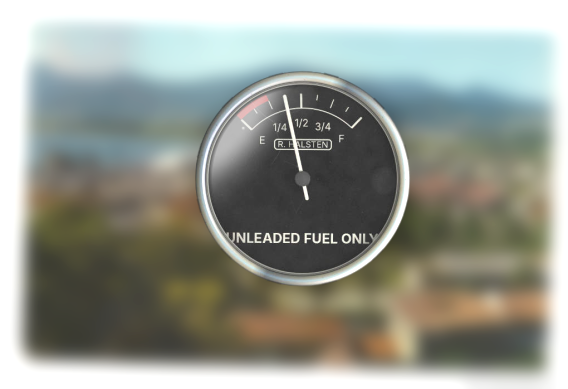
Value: 0.375
